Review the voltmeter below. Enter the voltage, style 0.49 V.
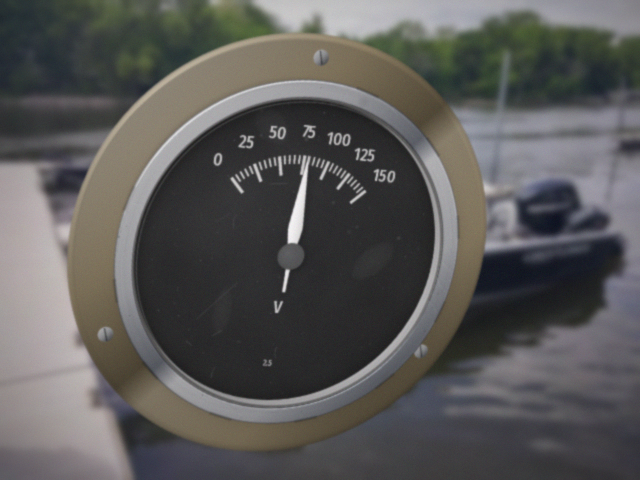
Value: 75 V
